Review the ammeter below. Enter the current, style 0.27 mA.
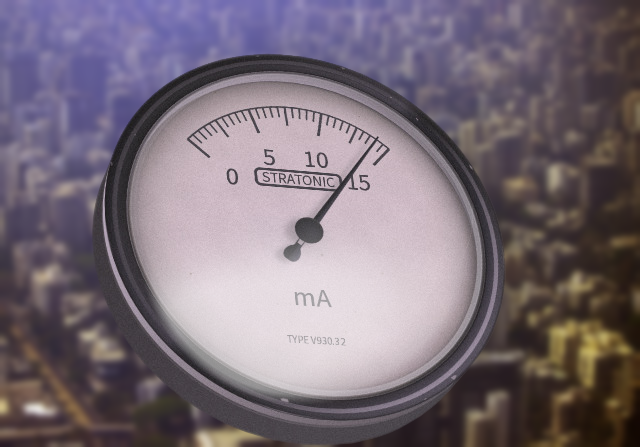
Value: 14 mA
